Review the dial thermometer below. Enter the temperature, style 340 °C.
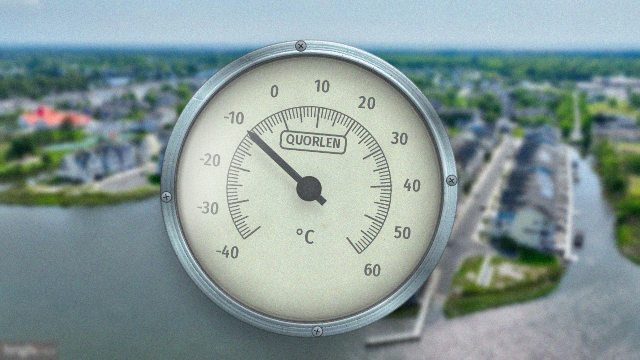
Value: -10 °C
